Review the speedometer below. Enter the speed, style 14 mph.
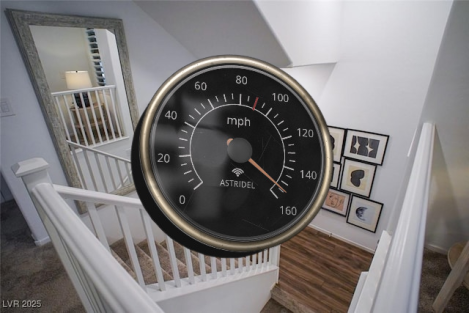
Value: 155 mph
